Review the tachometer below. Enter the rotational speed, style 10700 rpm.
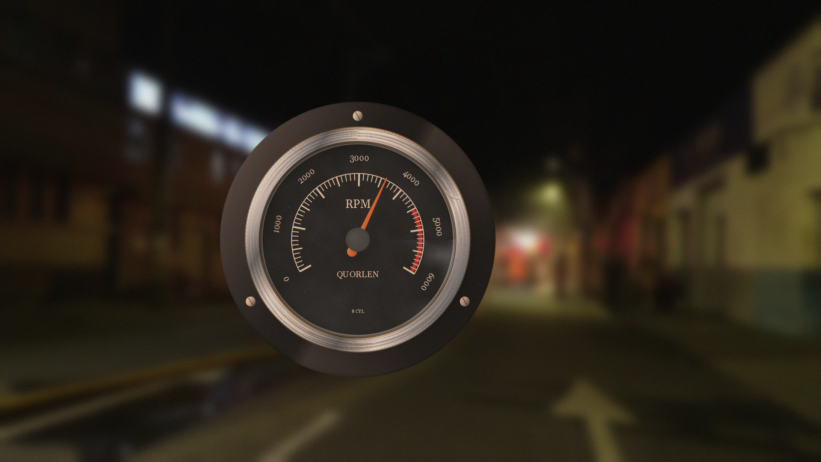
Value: 3600 rpm
